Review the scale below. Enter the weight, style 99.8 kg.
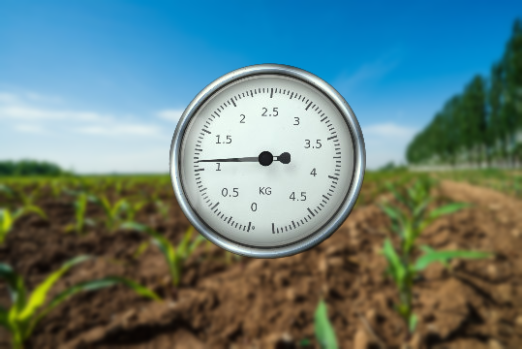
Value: 1.1 kg
